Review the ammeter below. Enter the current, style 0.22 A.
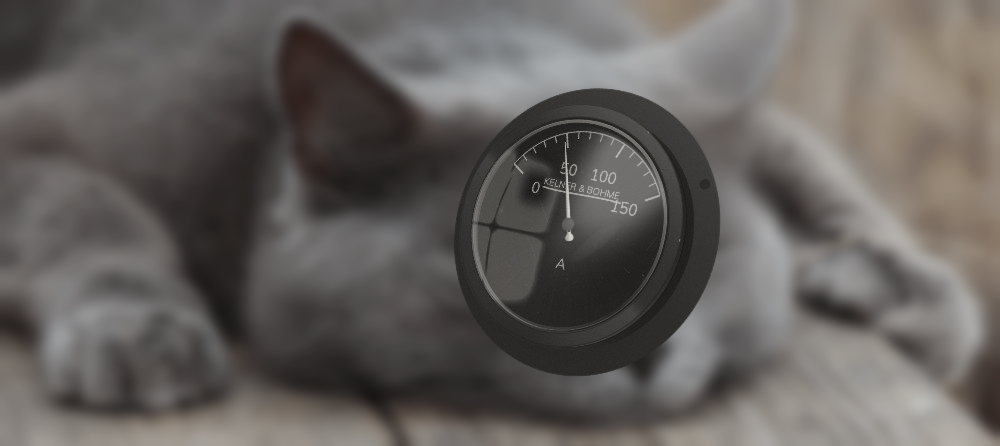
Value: 50 A
